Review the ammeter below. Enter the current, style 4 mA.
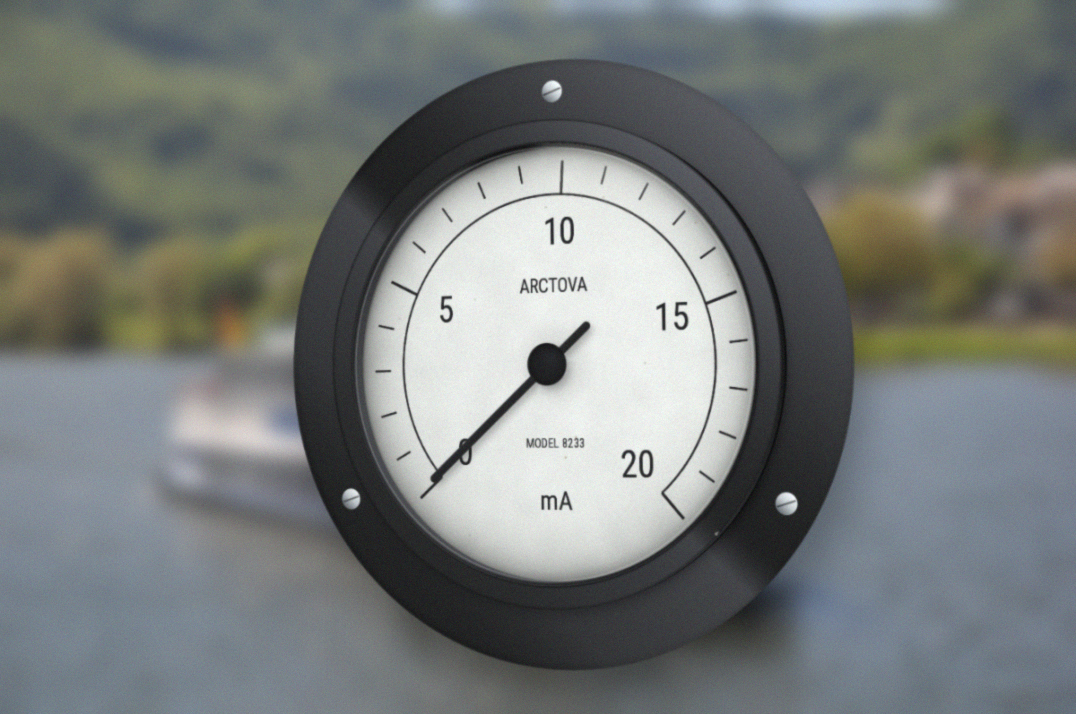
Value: 0 mA
